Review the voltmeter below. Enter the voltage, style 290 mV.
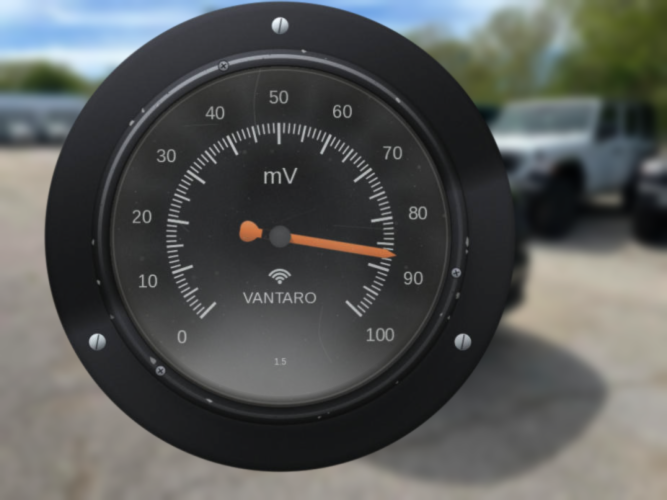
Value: 87 mV
